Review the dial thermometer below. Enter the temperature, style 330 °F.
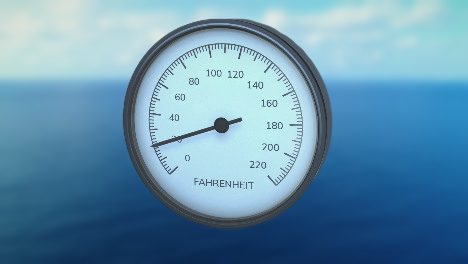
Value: 20 °F
